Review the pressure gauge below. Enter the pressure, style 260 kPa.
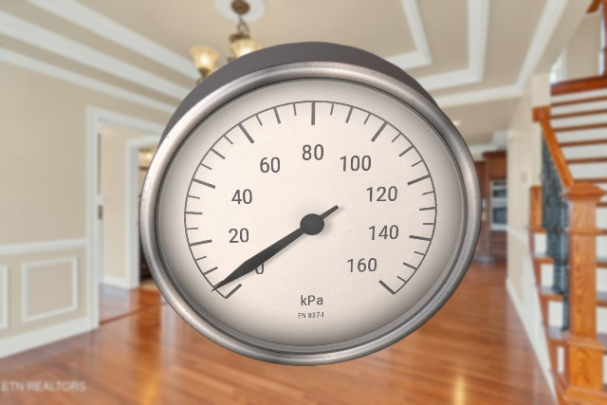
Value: 5 kPa
